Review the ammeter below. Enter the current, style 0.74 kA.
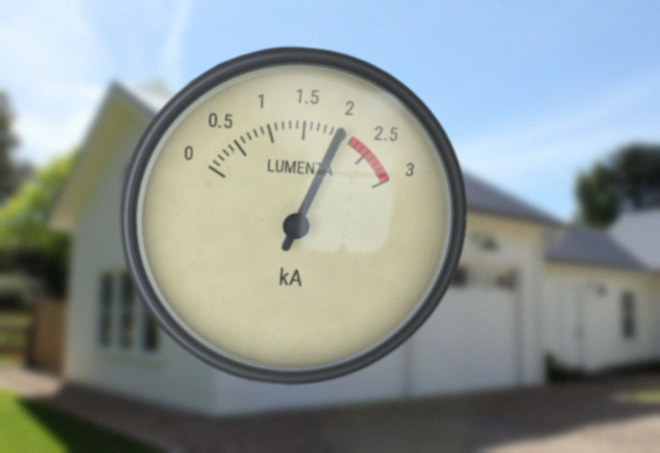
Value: 2 kA
